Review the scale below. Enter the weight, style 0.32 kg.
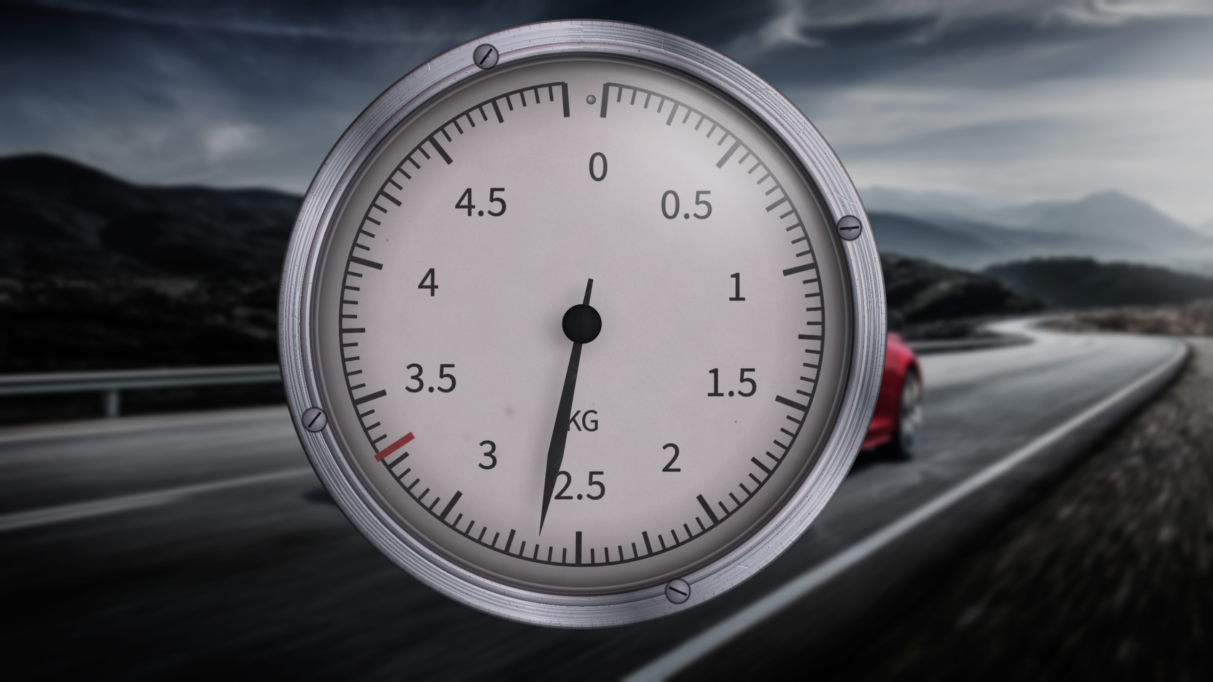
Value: 2.65 kg
